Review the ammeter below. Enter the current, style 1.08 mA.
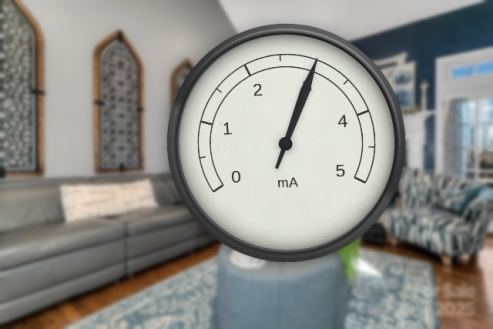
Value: 3 mA
